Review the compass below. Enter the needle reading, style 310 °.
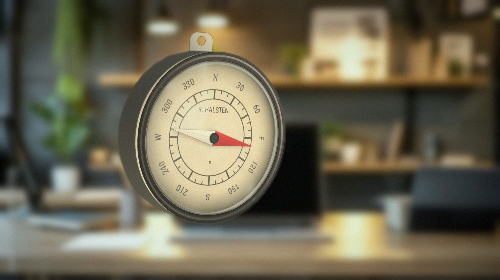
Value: 100 °
